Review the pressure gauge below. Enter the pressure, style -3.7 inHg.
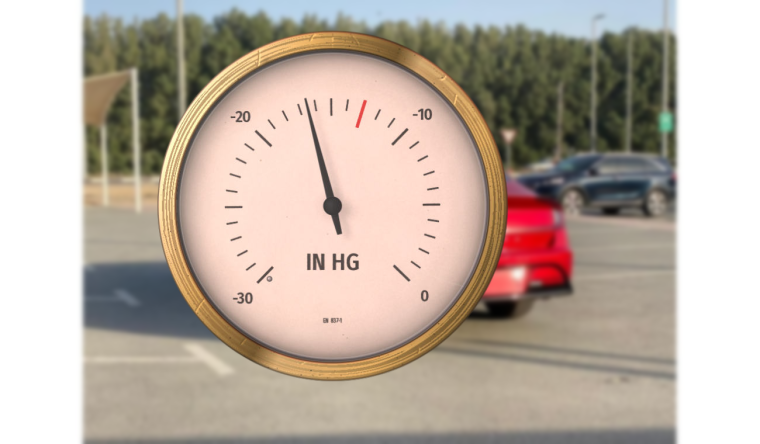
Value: -16.5 inHg
